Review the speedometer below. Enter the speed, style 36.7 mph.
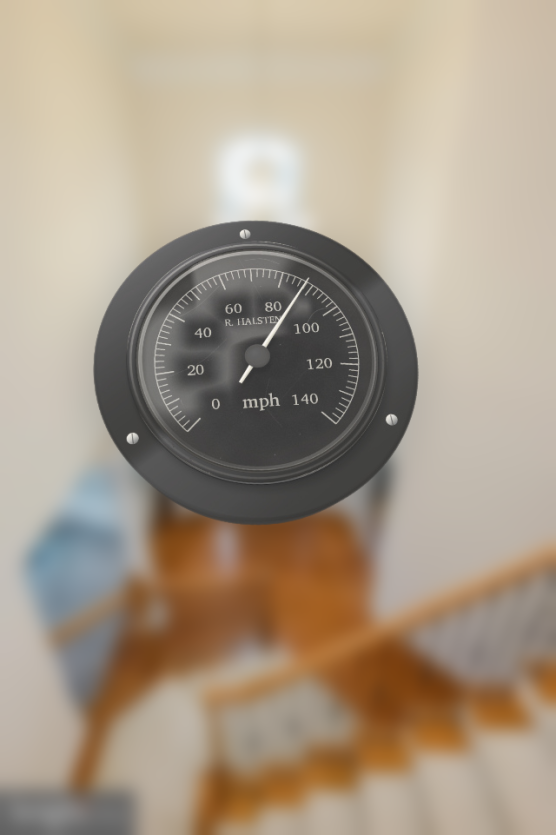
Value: 88 mph
